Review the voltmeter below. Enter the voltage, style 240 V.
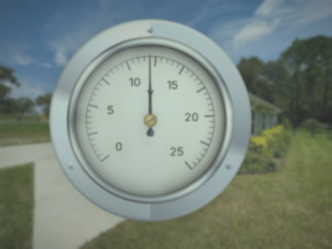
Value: 12 V
